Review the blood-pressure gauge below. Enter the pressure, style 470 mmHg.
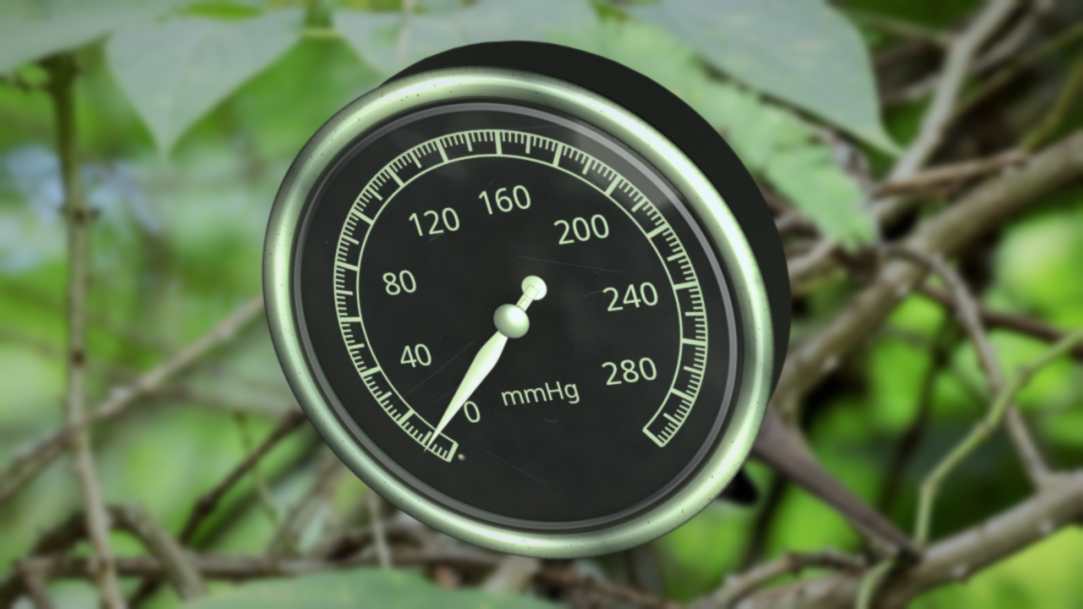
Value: 8 mmHg
